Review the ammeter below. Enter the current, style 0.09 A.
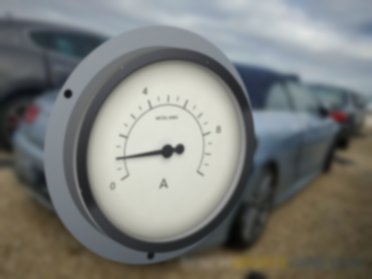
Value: 1 A
